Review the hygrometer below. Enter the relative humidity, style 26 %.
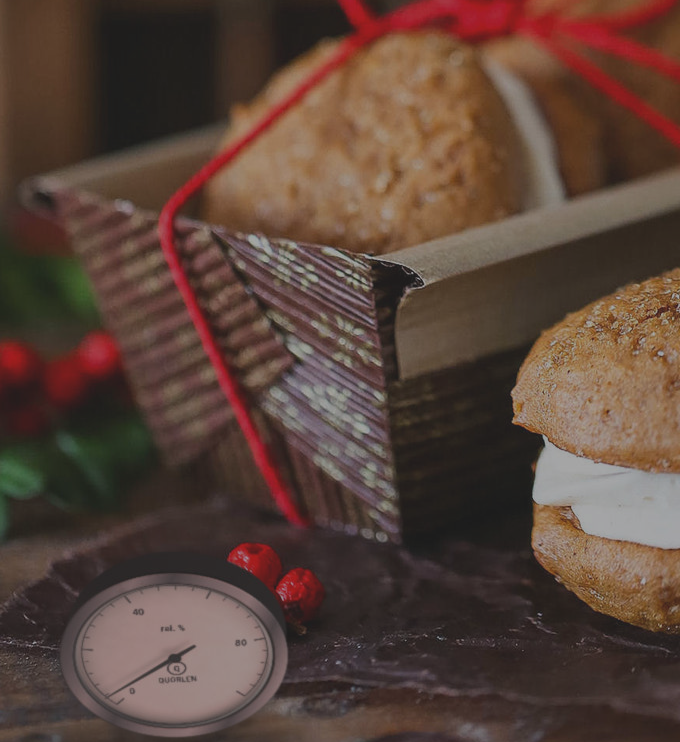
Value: 4 %
